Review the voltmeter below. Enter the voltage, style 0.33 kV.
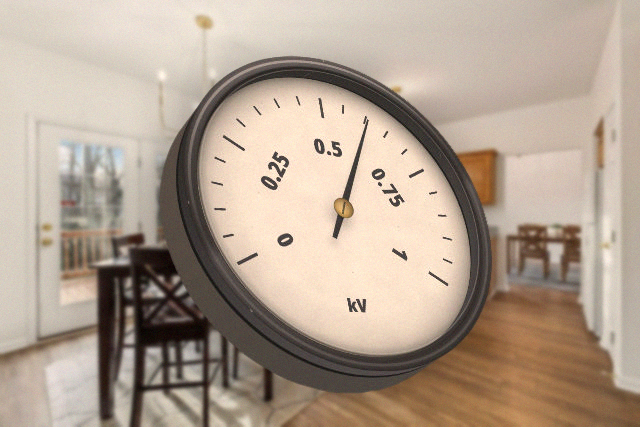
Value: 0.6 kV
